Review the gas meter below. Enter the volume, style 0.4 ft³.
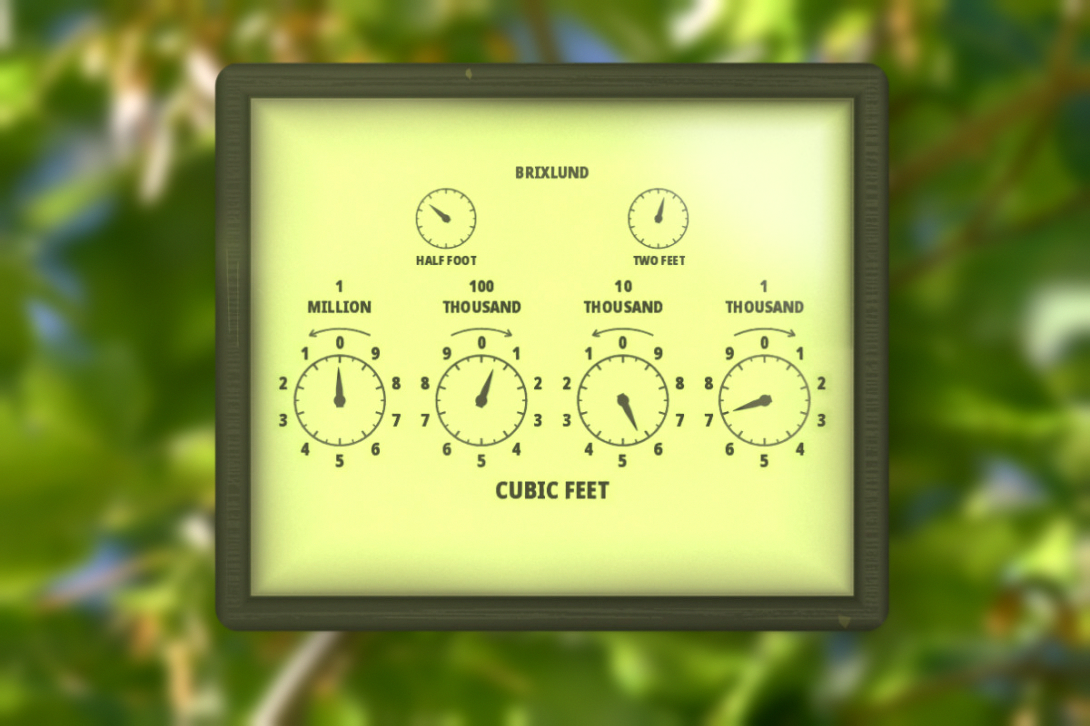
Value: 5700 ft³
